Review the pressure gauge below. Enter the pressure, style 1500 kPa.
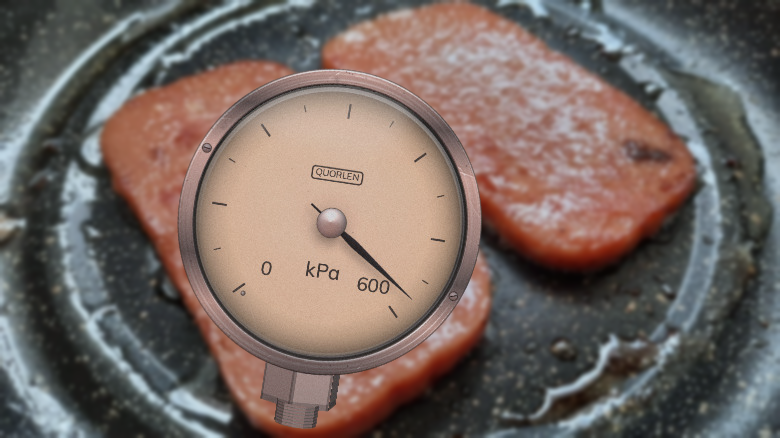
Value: 575 kPa
